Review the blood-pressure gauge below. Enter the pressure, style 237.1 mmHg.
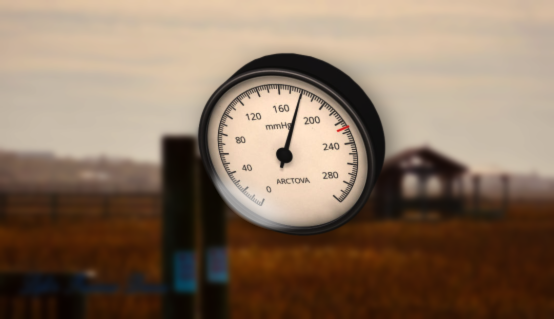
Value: 180 mmHg
